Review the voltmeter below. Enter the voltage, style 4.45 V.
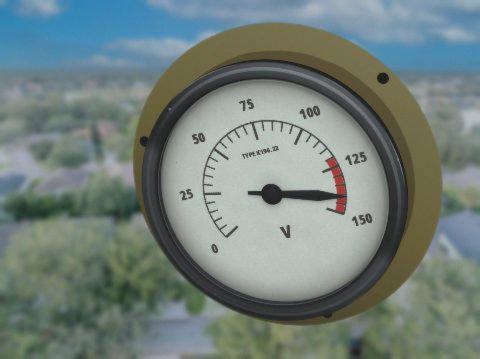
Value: 140 V
